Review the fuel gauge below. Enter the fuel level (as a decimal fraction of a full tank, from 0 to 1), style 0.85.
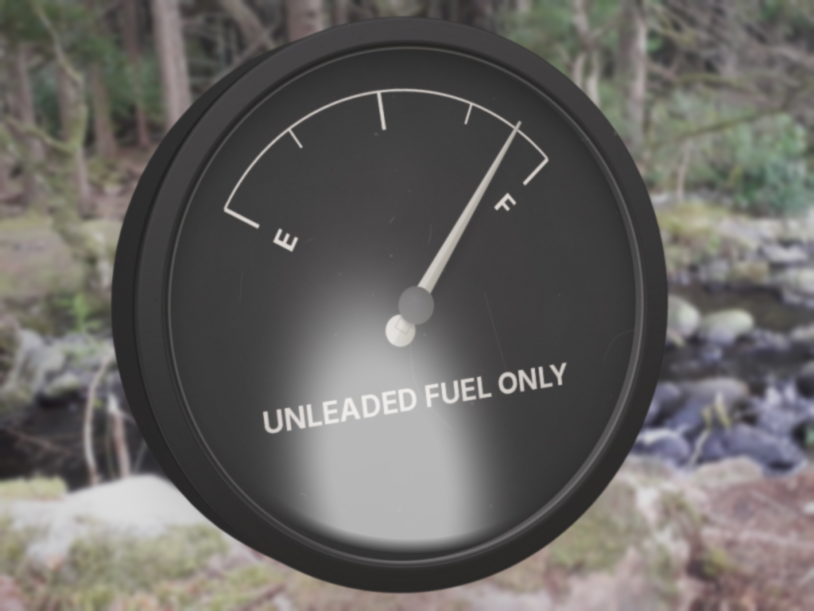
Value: 0.875
